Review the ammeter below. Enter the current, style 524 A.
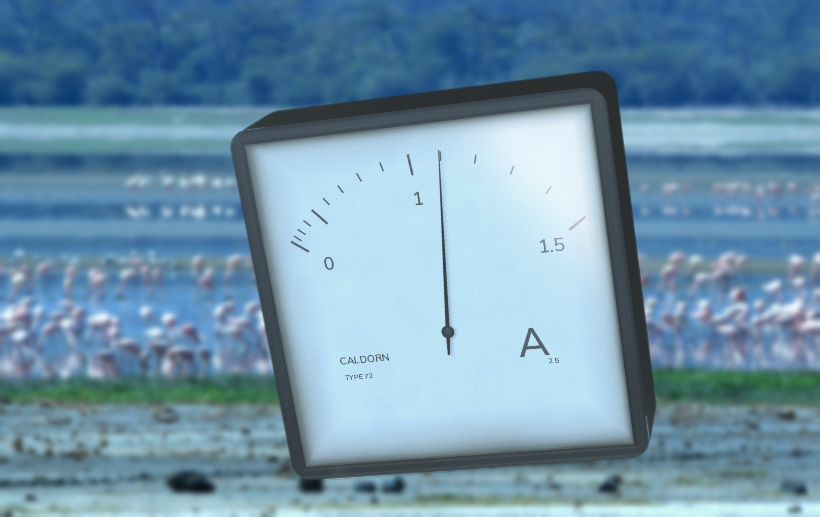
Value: 1.1 A
